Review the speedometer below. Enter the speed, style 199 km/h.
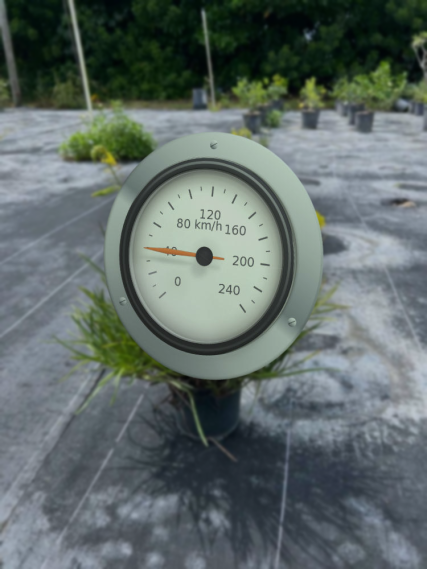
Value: 40 km/h
